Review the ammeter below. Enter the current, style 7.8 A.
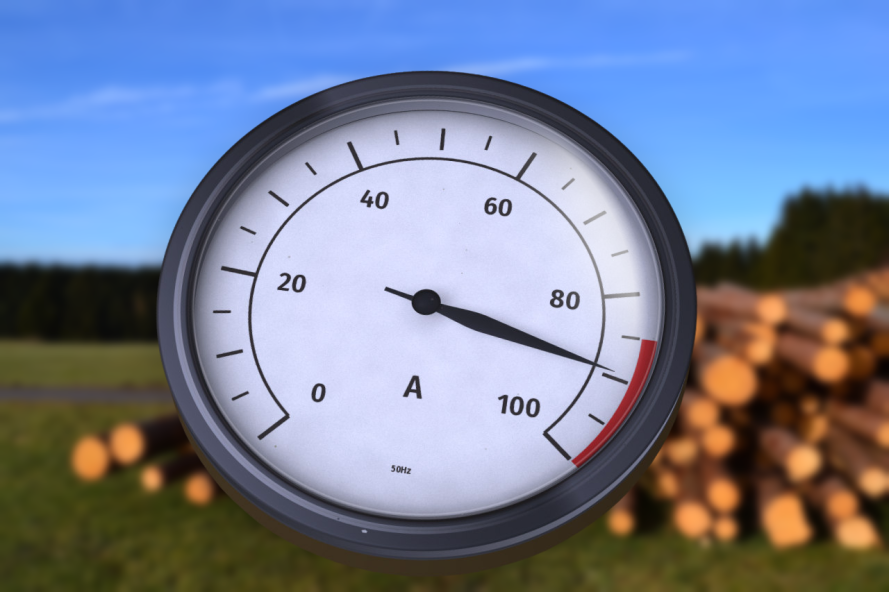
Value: 90 A
